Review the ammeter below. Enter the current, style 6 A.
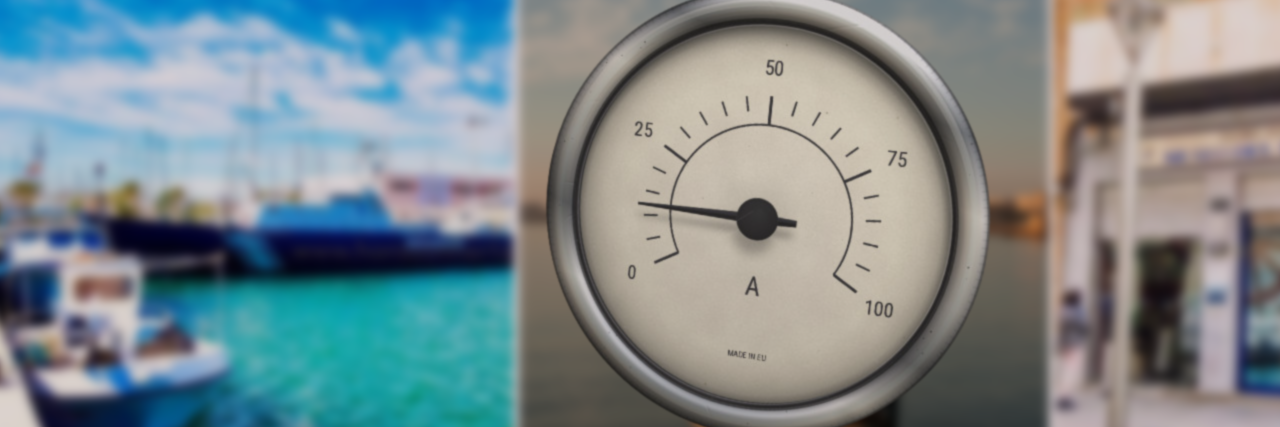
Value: 12.5 A
